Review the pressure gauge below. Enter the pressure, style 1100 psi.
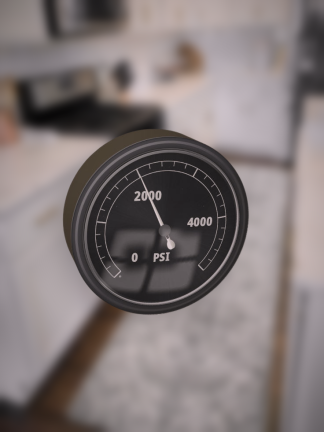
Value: 2000 psi
